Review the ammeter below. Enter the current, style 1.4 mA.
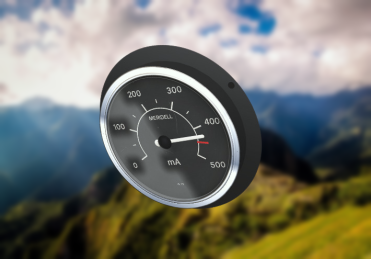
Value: 425 mA
